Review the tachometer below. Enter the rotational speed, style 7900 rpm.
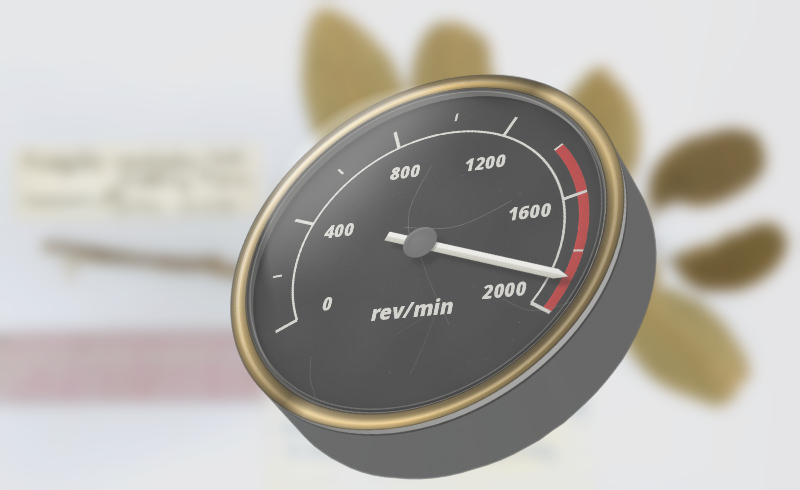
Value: 1900 rpm
